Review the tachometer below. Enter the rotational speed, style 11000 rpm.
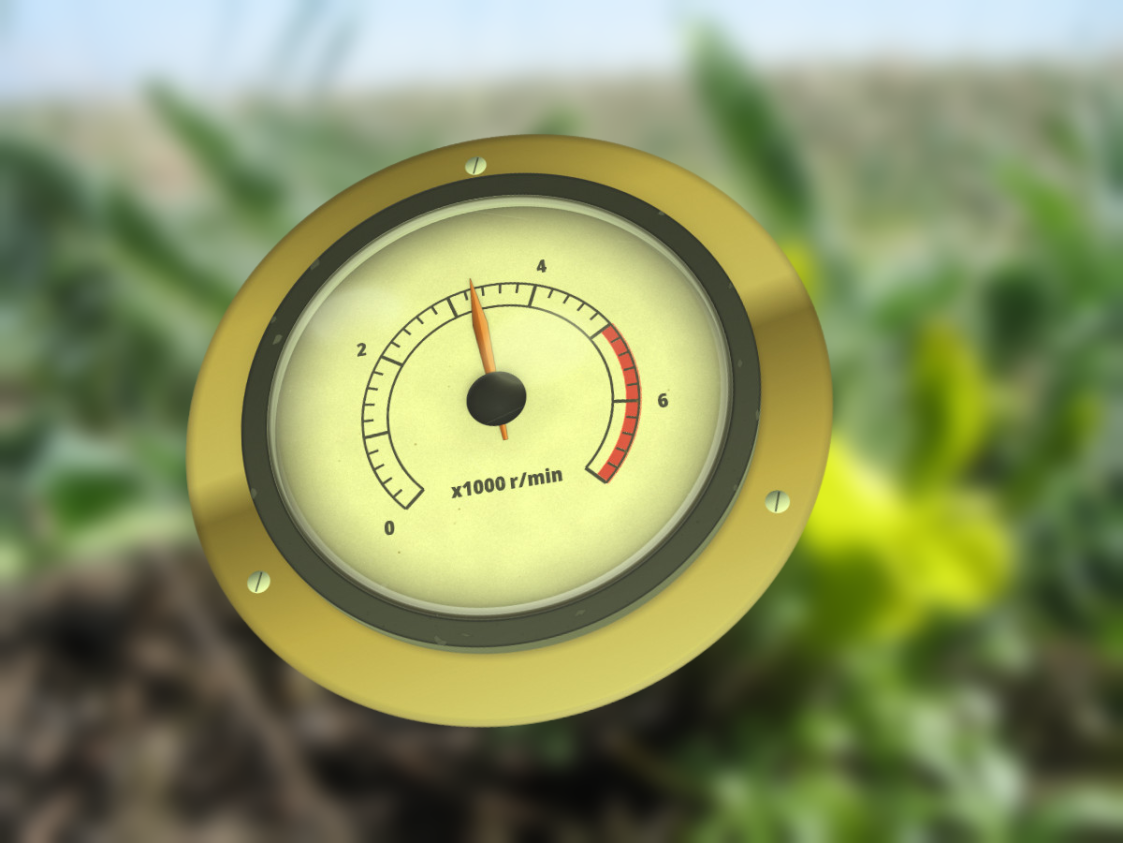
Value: 3300 rpm
